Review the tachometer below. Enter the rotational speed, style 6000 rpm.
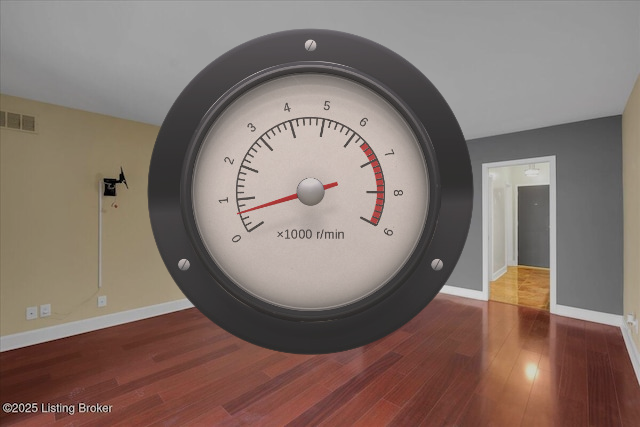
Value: 600 rpm
